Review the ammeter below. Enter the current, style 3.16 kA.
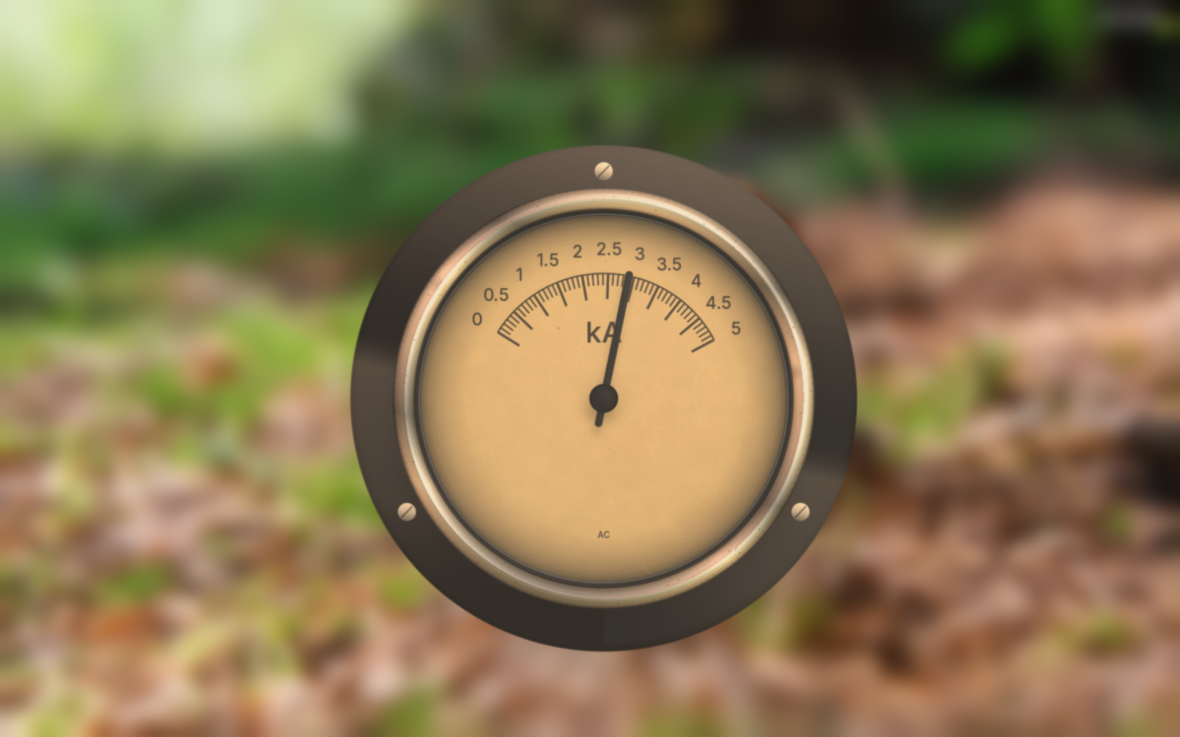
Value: 2.9 kA
